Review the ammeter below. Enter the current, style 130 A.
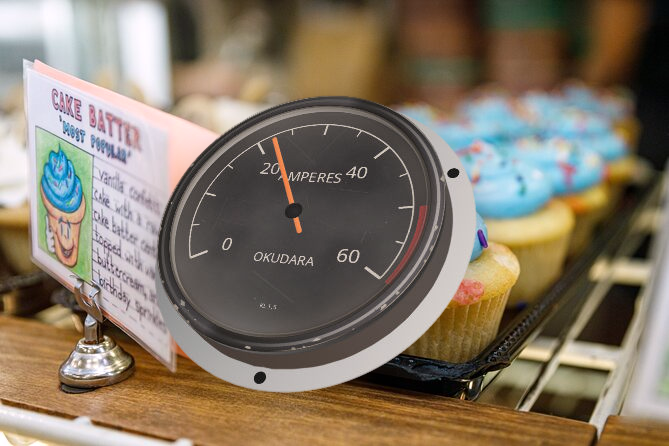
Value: 22.5 A
